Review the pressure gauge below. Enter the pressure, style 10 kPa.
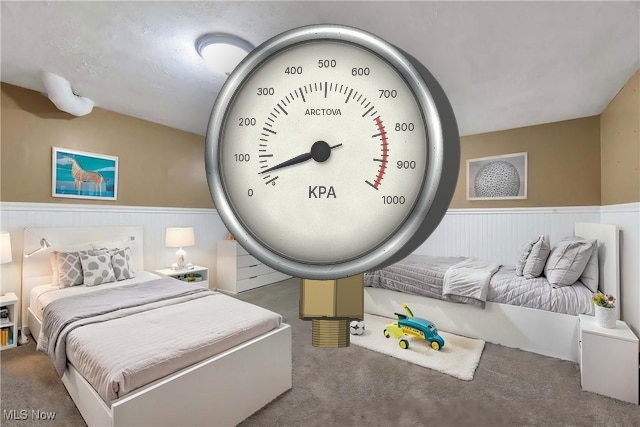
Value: 40 kPa
